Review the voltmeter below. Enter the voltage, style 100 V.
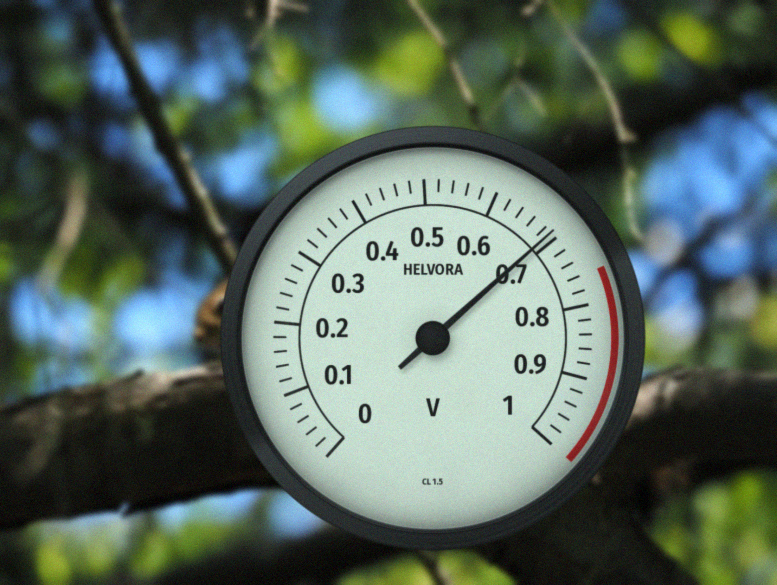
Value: 0.69 V
